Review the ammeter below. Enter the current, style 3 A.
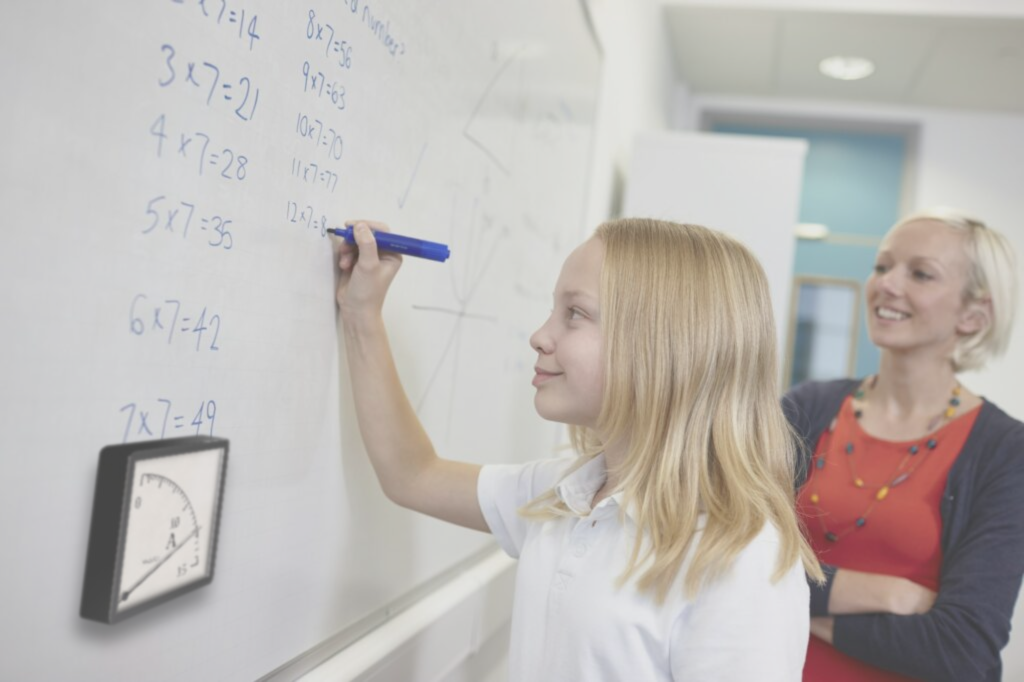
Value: 12.5 A
